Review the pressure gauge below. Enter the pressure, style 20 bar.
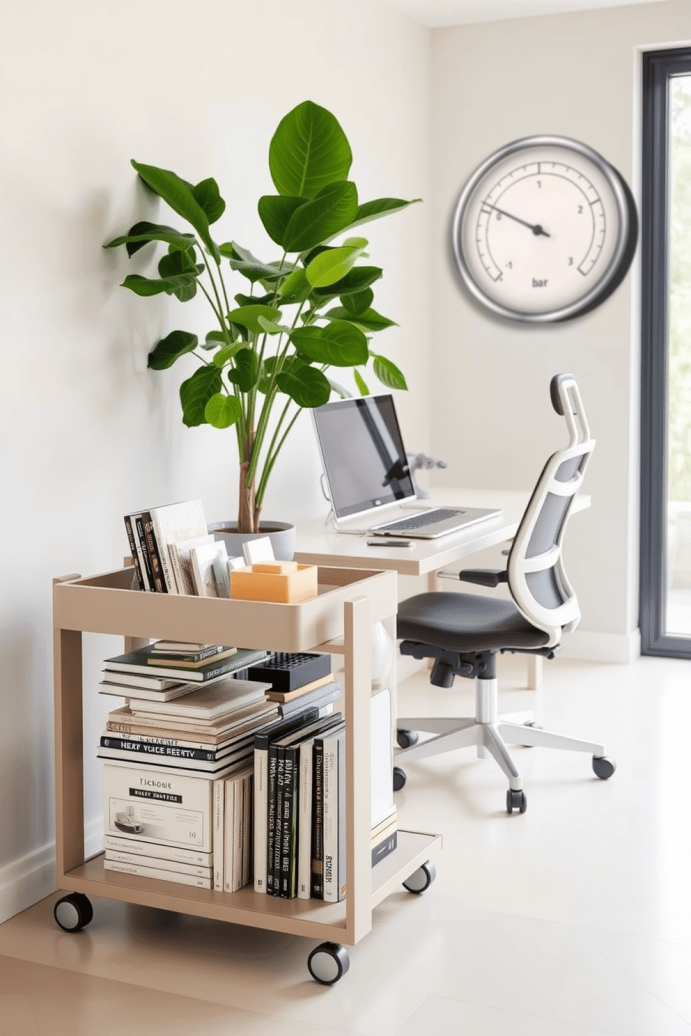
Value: 0.1 bar
